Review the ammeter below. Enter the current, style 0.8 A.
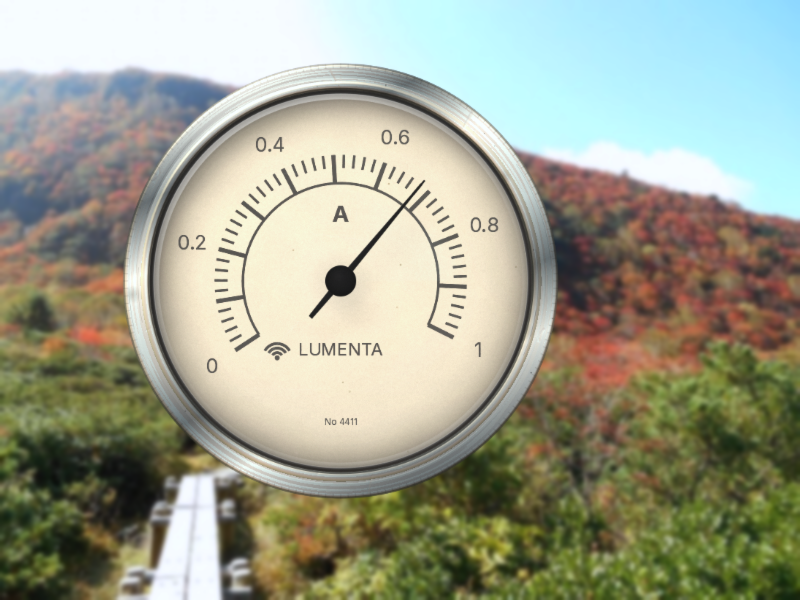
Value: 0.68 A
